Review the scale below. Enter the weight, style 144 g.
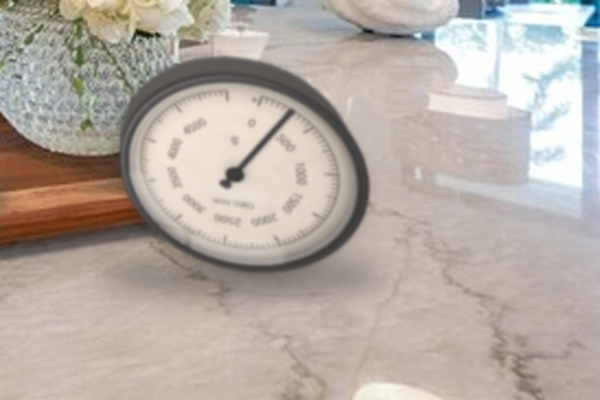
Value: 250 g
